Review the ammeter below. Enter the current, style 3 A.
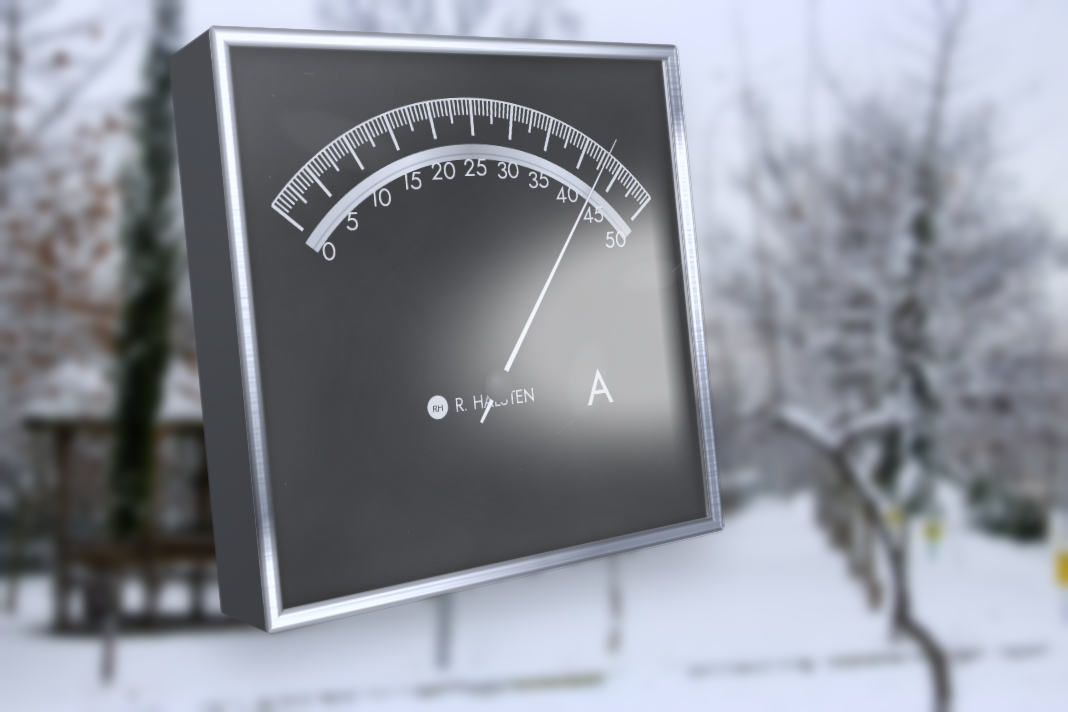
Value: 42.5 A
